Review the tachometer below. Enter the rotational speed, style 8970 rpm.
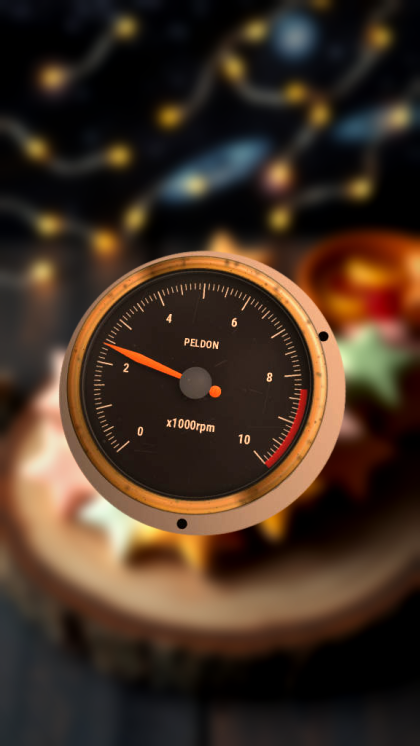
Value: 2400 rpm
